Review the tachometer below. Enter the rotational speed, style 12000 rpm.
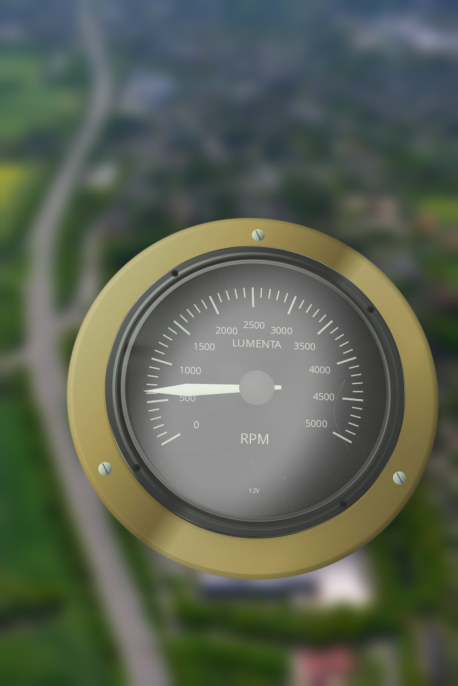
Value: 600 rpm
